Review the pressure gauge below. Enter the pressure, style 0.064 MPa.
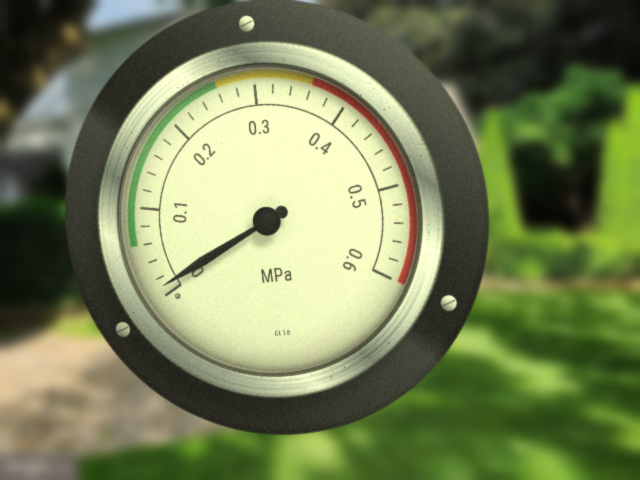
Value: 0.01 MPa
